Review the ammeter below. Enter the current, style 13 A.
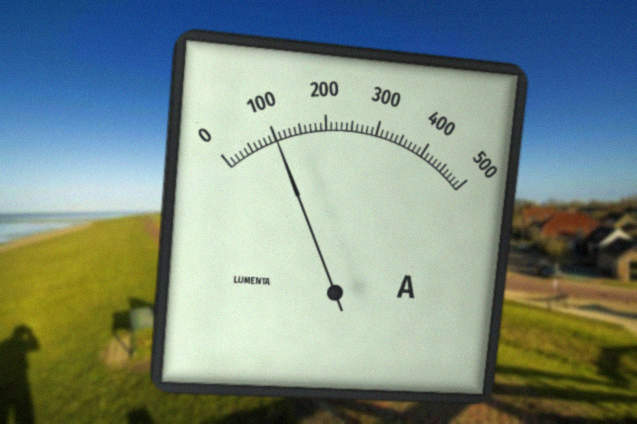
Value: 100 A
